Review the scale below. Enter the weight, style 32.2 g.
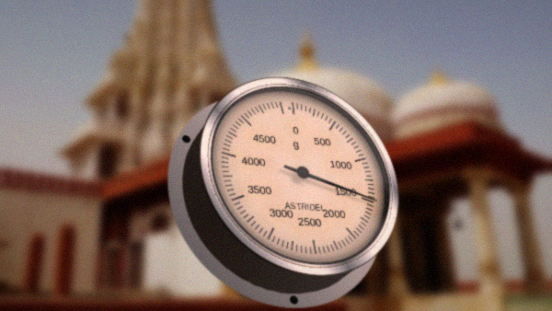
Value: 1500 g
